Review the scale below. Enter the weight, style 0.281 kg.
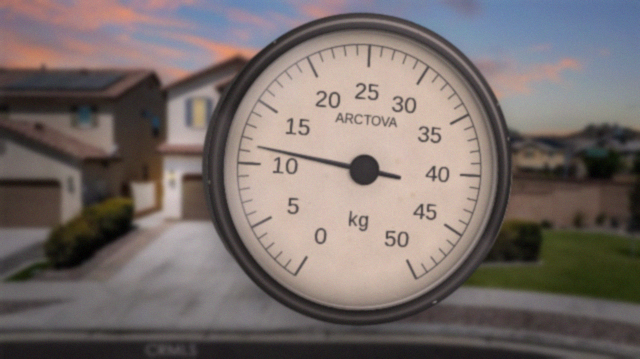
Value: 11.5 kg
